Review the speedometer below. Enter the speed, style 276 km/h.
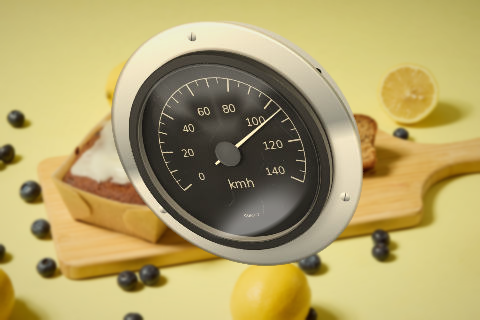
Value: 105 km/h
